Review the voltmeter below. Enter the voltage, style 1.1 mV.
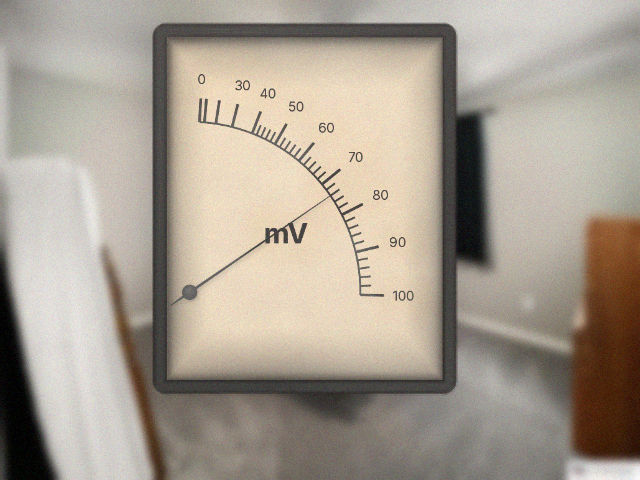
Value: 74 mV
